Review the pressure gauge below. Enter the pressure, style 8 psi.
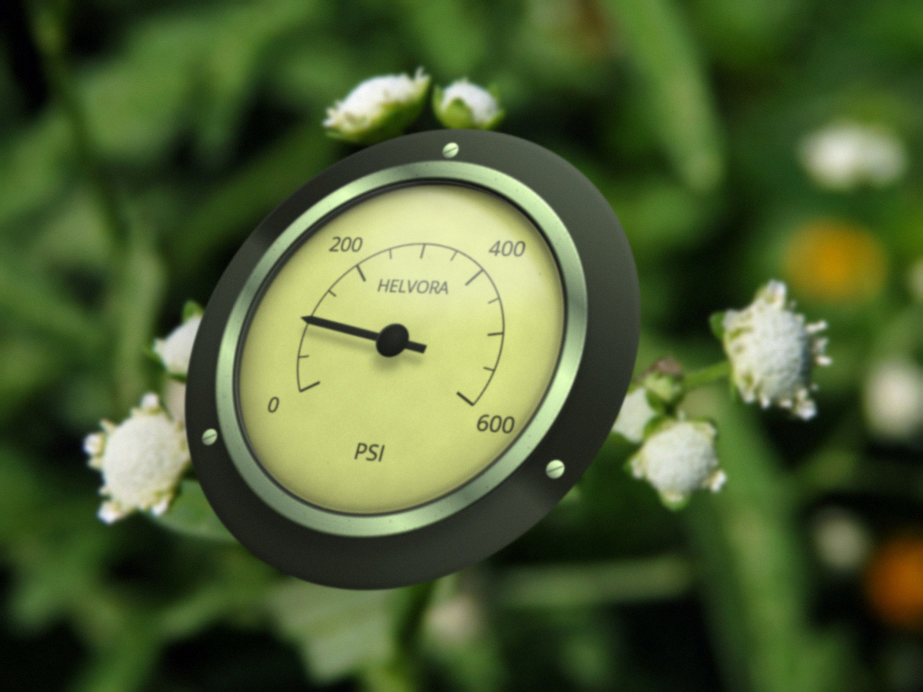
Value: 100 psi
